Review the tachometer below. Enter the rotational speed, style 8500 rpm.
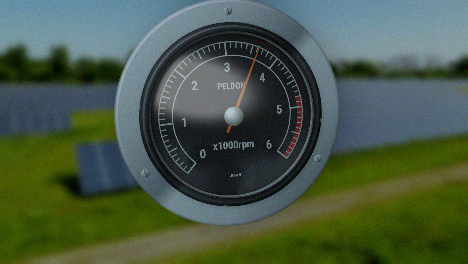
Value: 3600 rpm
